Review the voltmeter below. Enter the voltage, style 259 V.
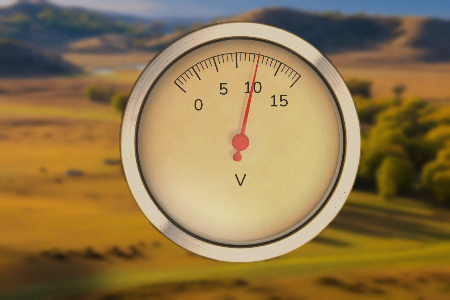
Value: 10 V
